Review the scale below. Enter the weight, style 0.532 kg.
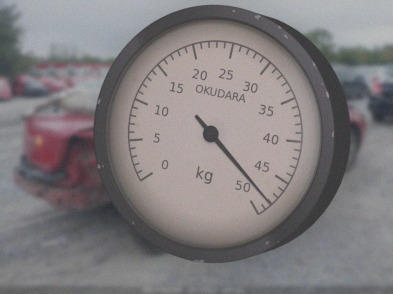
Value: 48 kg
